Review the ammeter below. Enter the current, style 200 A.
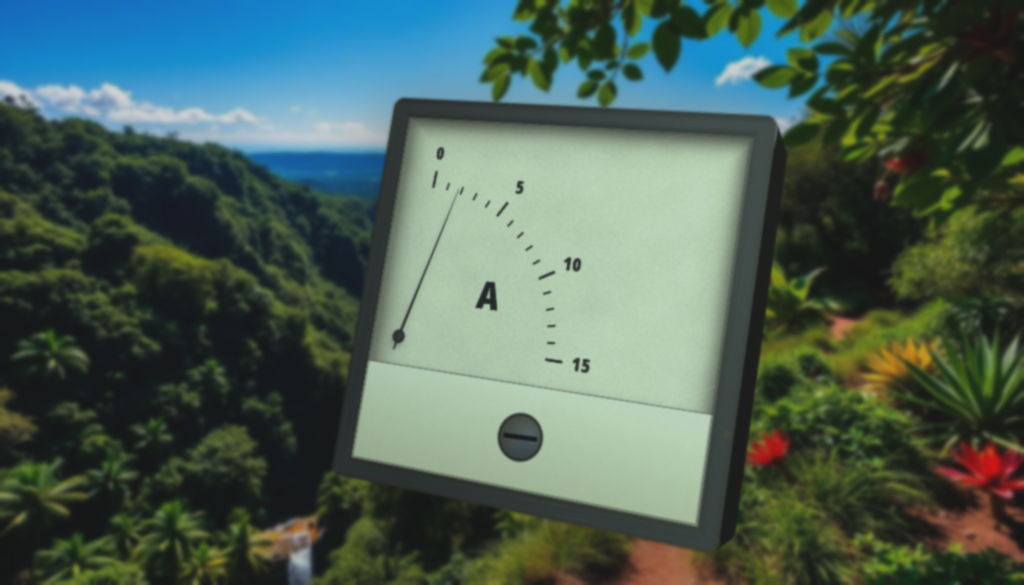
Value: 2 A
